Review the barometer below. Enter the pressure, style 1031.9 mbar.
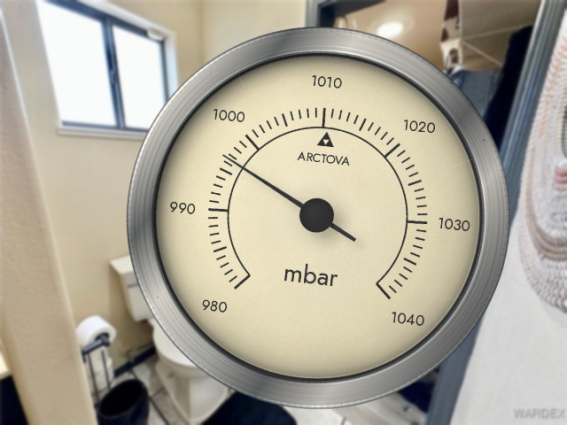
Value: 996.5 mbar
